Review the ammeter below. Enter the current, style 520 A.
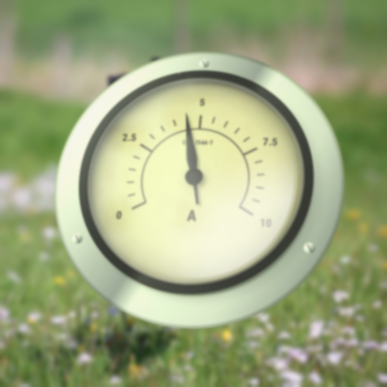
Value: 4.5 A
